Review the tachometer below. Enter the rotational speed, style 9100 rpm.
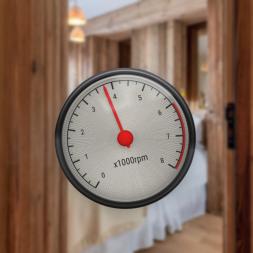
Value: 3750 rpm
